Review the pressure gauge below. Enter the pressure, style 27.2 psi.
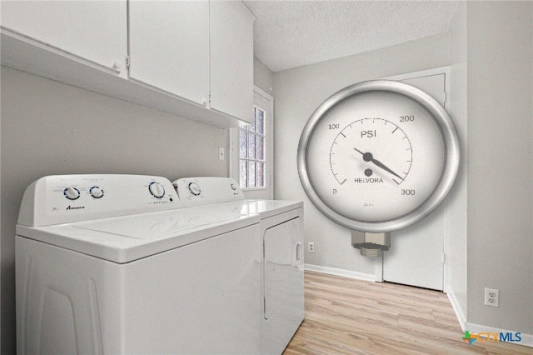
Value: 290 psi
